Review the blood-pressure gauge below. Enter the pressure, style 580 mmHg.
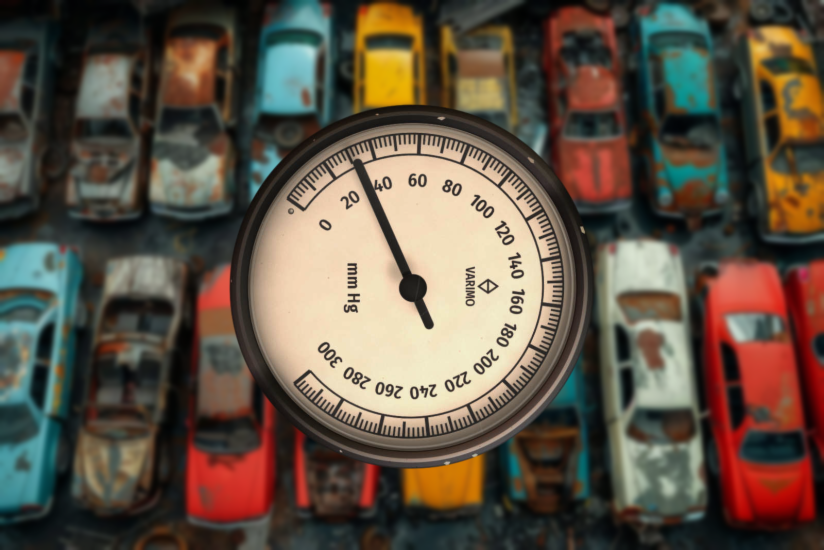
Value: 32 mmHg
